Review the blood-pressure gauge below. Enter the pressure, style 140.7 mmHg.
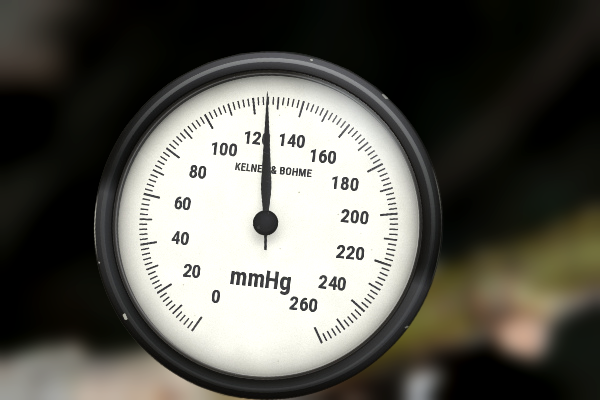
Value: 126 mmHg
